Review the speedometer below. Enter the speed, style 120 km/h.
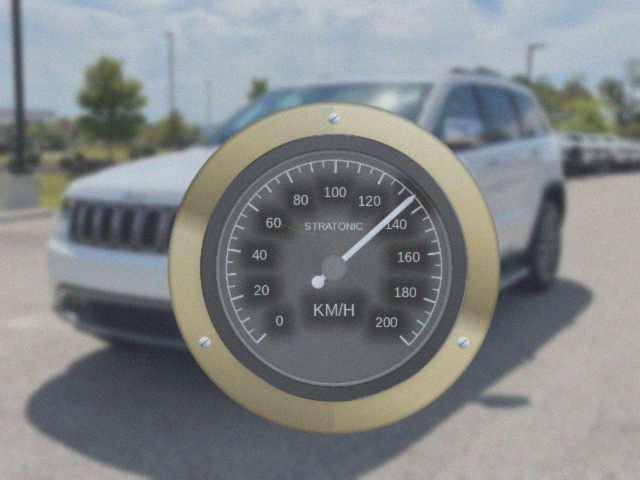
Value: 135 km/h
